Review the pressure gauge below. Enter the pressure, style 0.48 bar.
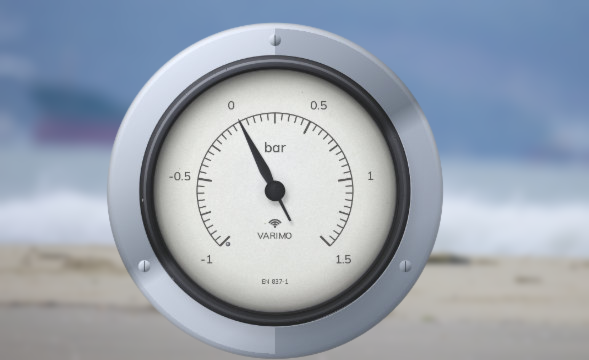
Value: 0 bar
